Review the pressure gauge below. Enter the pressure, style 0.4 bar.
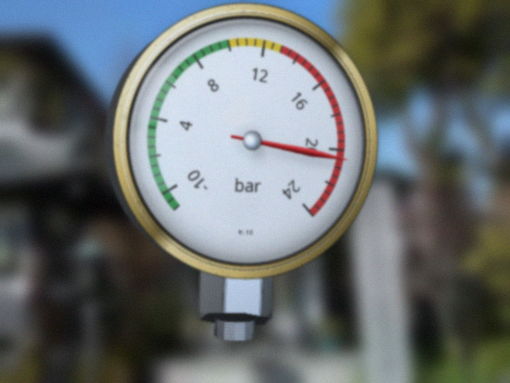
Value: 20.5 bar
